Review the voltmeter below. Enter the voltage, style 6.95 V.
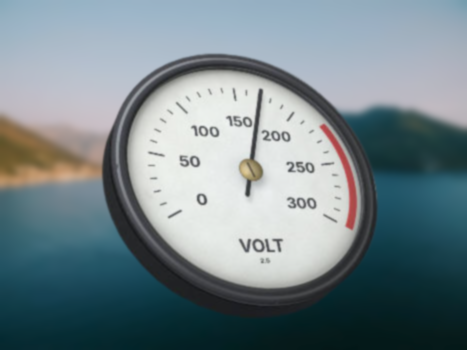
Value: 170 V
